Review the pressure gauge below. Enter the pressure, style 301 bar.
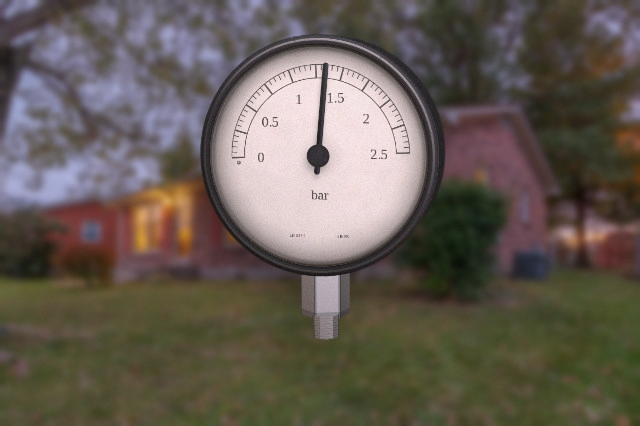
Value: 1.35 bar
